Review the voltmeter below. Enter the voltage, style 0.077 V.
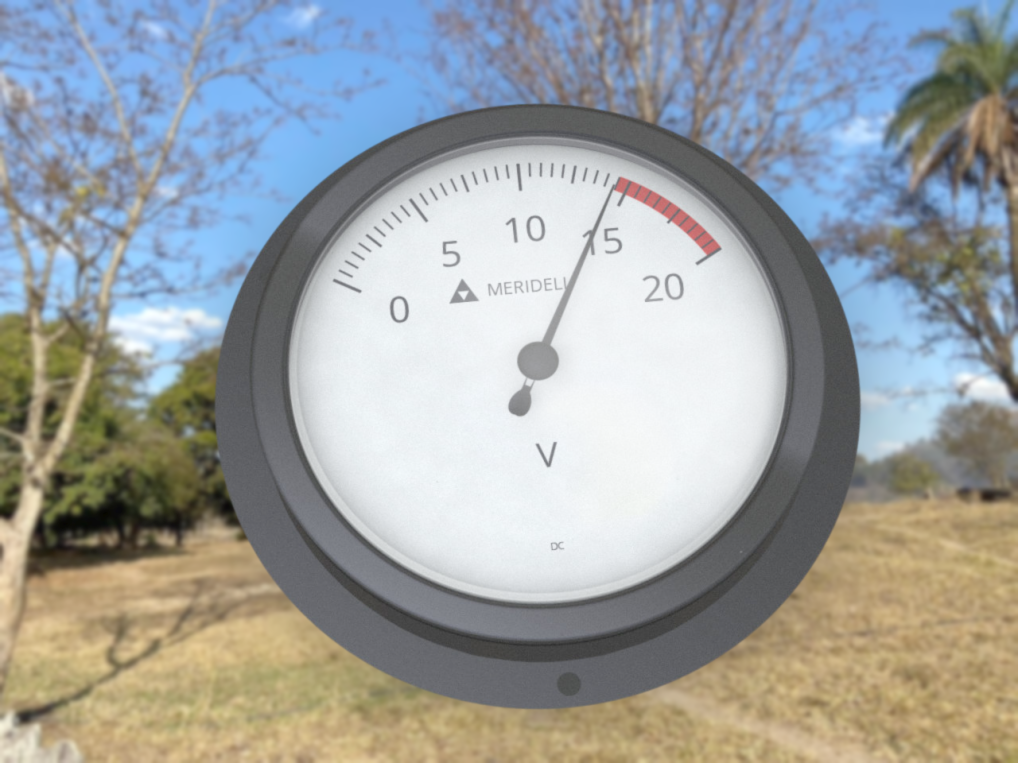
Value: 14.5 V
